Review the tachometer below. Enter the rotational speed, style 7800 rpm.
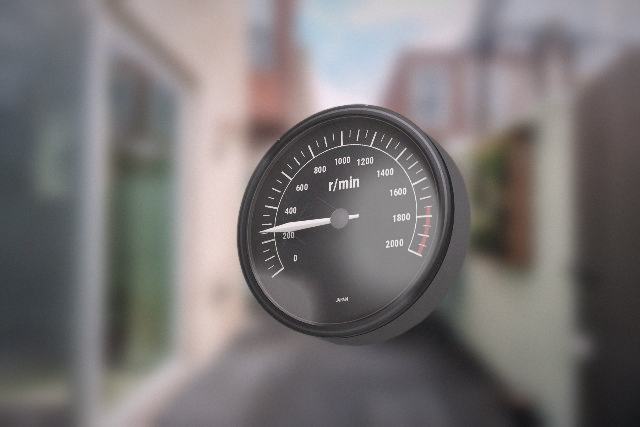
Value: 250 rpm
